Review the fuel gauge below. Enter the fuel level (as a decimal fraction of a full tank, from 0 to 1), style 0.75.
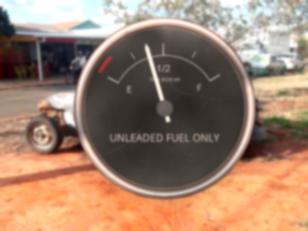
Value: 0.375
